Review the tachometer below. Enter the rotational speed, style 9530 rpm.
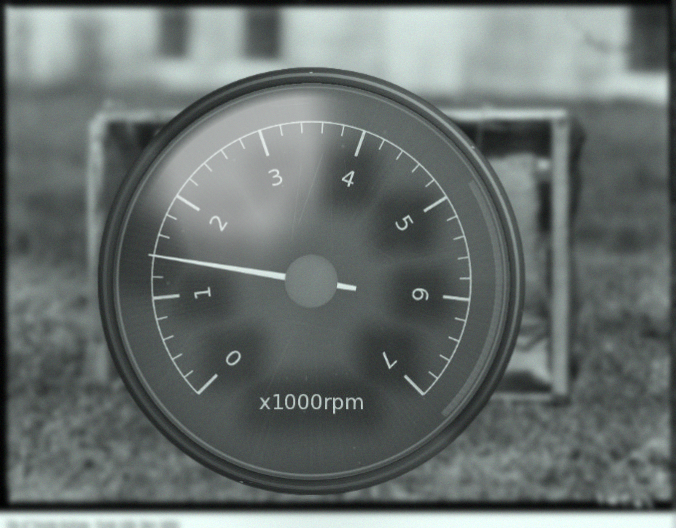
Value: 1400 rpm
